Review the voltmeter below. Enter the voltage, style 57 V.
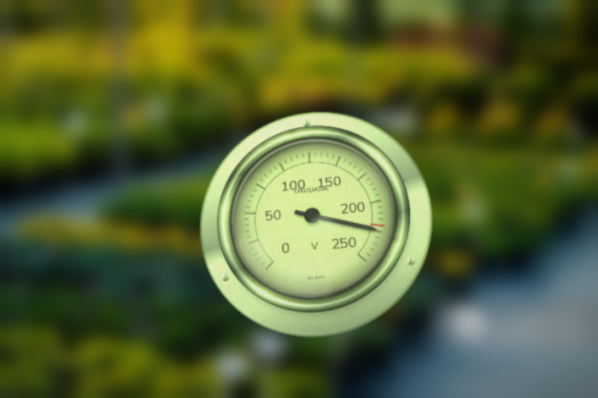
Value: 225 V
